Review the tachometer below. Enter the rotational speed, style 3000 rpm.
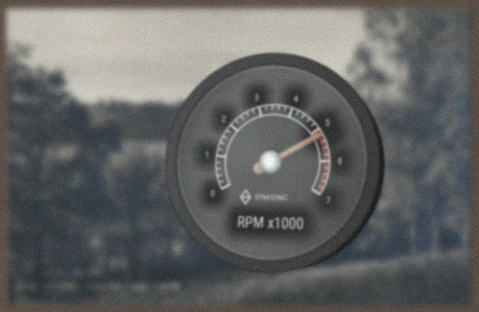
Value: 5200 rpm
